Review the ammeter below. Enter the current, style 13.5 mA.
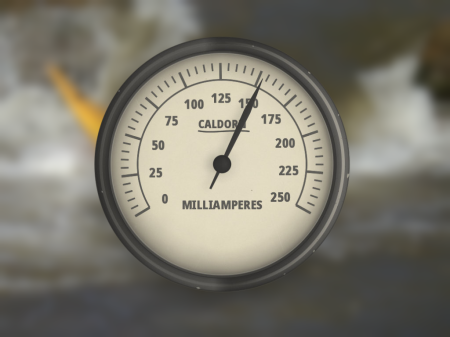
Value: 152.5 mA
